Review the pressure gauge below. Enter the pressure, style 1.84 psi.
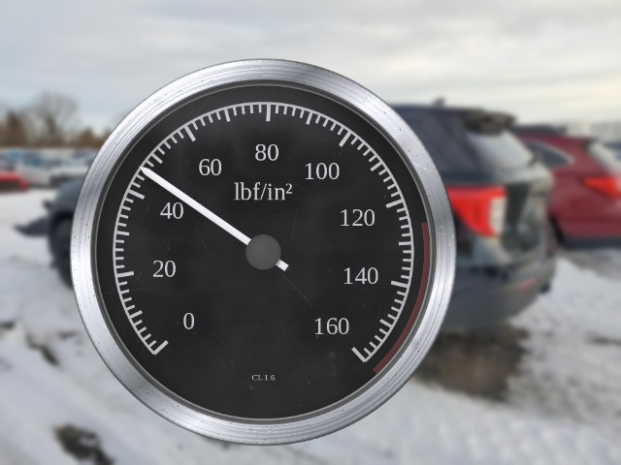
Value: 46 psi
